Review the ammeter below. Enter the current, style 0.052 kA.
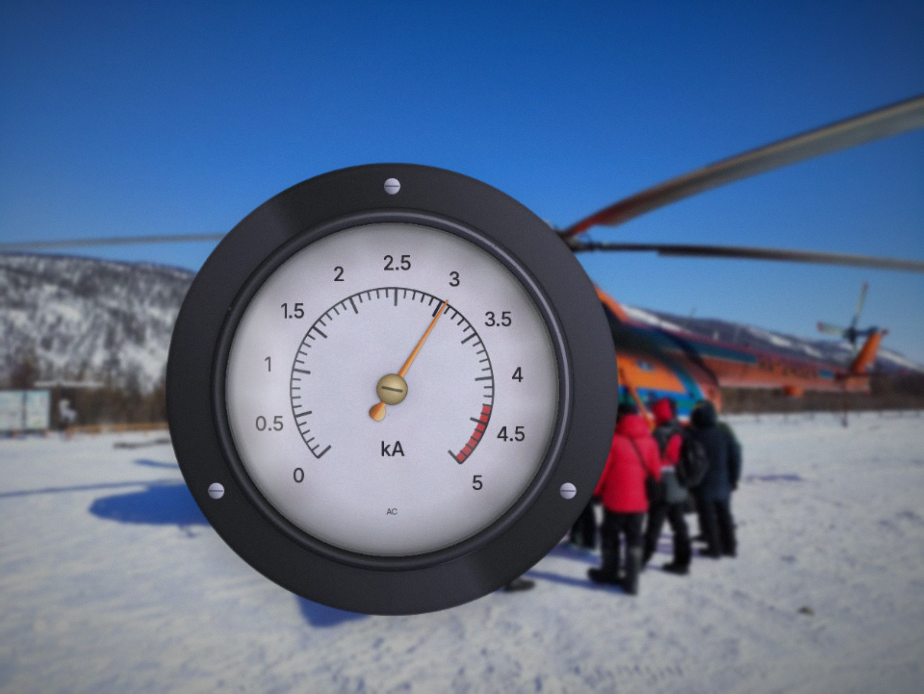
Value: 3.05 kA
